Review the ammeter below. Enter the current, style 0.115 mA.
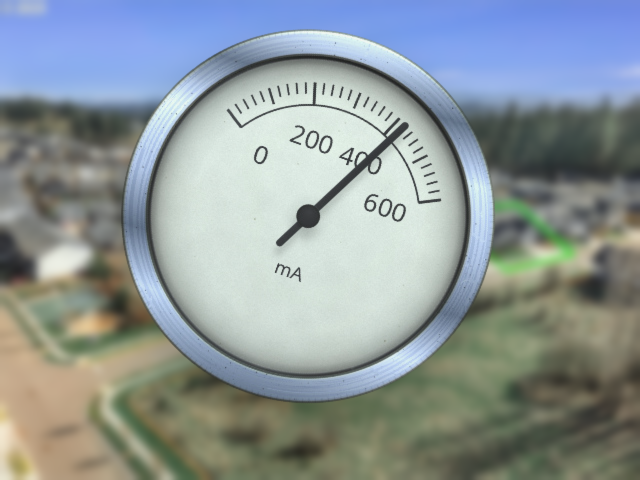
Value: 420 mA
